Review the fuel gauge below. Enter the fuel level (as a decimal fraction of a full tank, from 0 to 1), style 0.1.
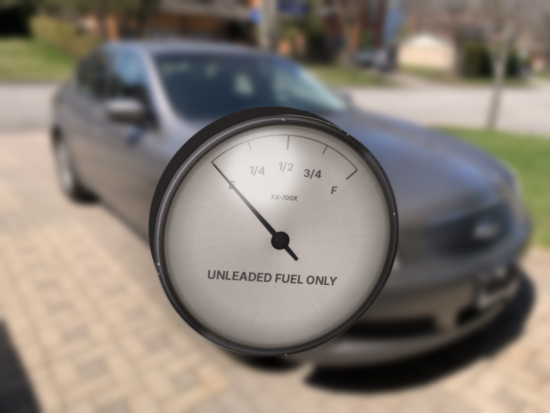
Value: 0
